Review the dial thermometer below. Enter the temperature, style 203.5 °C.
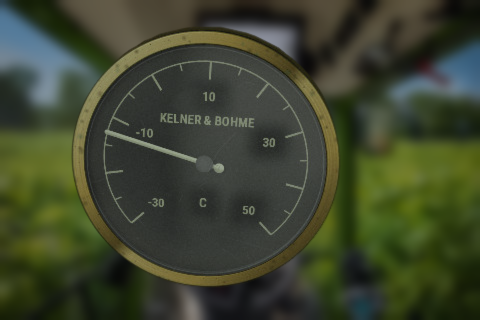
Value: -12.5 °C
